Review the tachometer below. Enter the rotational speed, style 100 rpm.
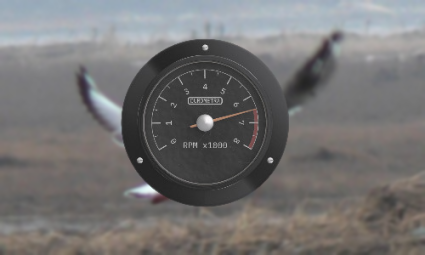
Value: 6500 rpm
